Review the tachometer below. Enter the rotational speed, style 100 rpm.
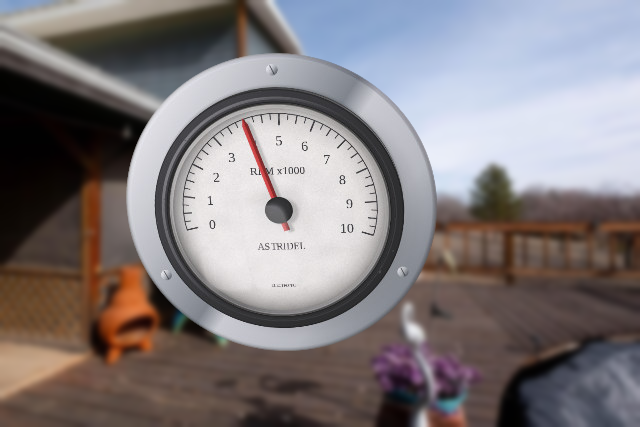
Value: 4000 rpm
